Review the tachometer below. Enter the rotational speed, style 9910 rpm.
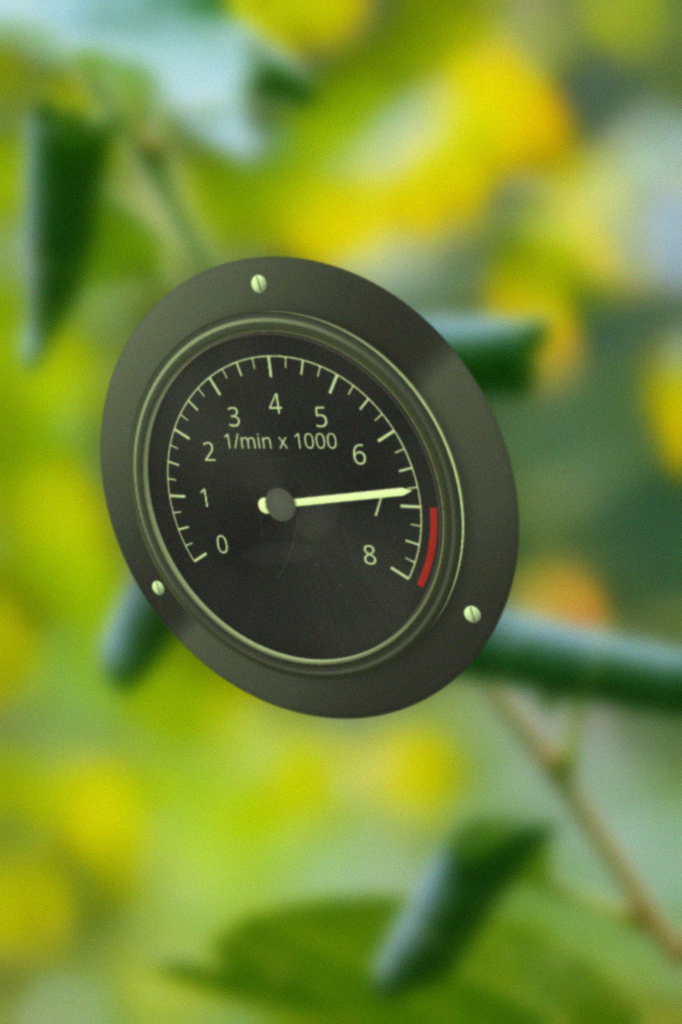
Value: 6750 rpm
